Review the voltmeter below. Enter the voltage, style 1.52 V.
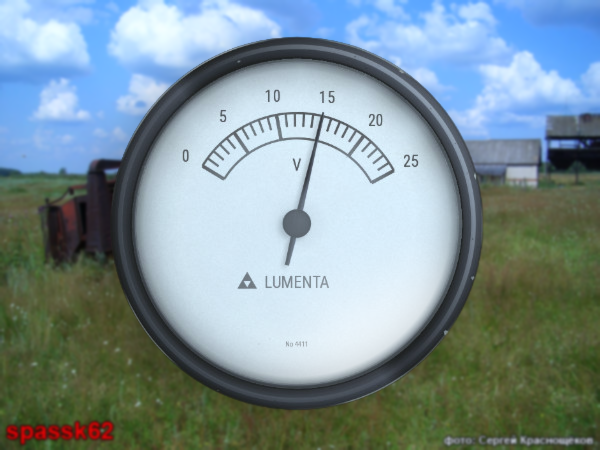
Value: 15 V
